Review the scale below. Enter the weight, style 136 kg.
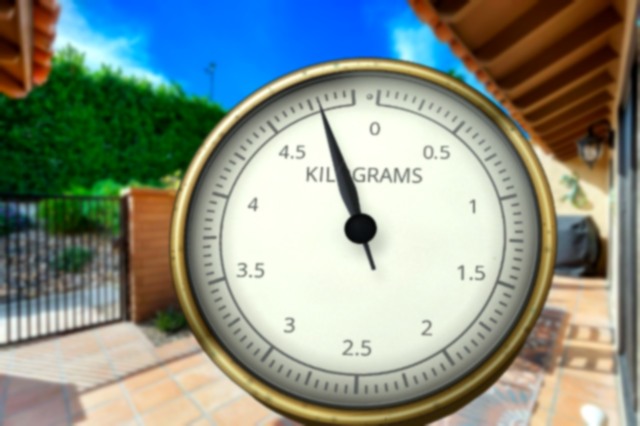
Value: 4.8 kg
